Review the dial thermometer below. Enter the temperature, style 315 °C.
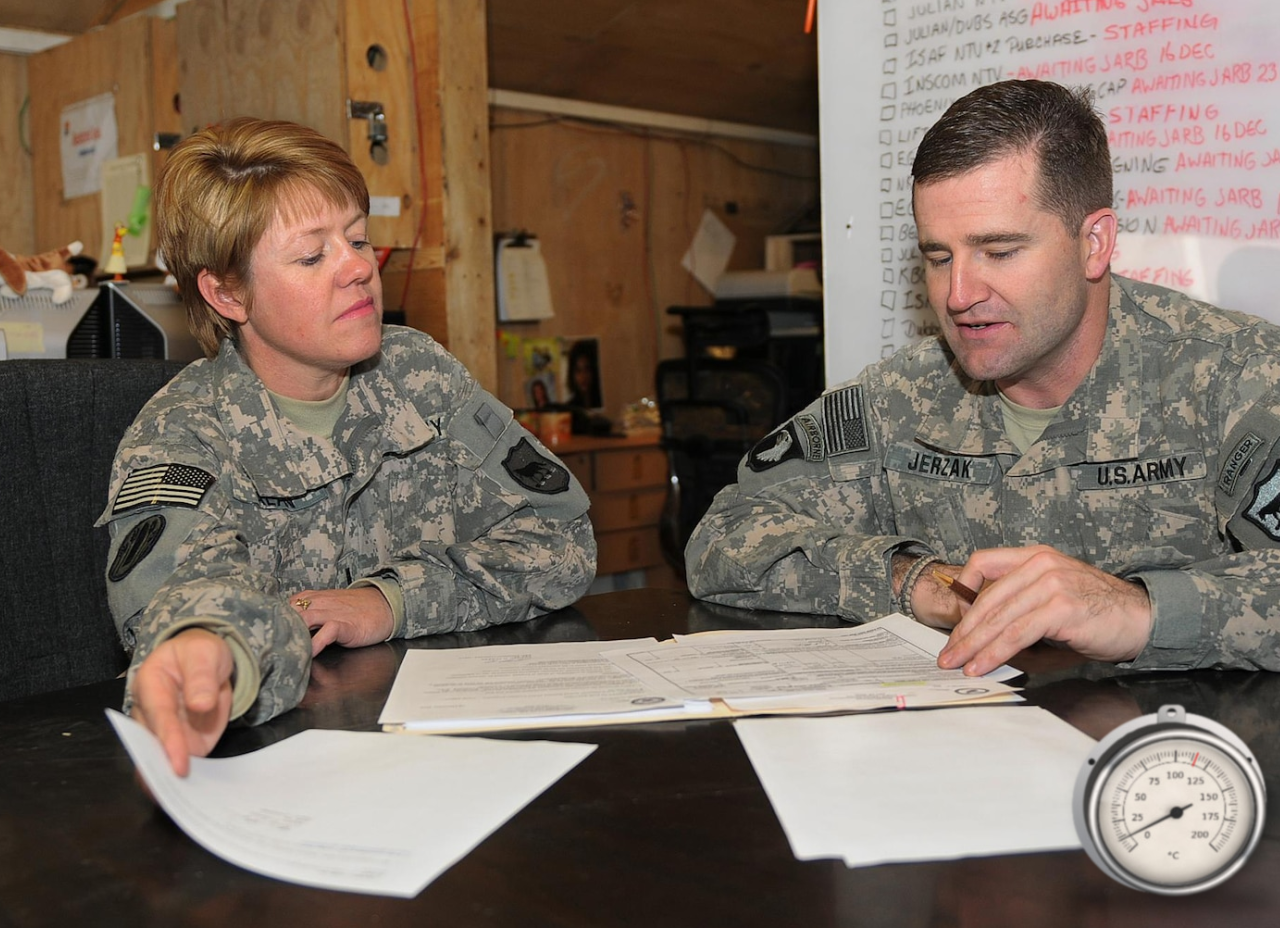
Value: 12.5 °C
